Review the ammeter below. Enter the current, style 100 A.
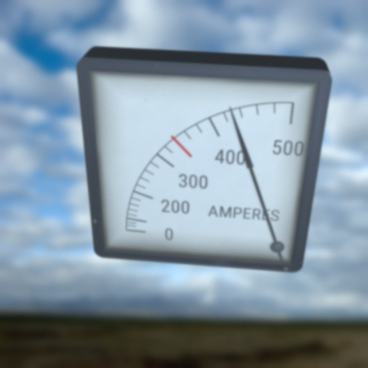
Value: 430 A
